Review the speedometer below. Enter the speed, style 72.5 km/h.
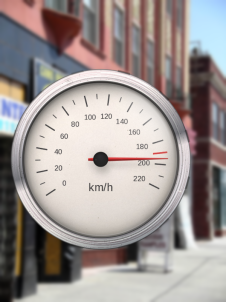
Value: 195 km/h
